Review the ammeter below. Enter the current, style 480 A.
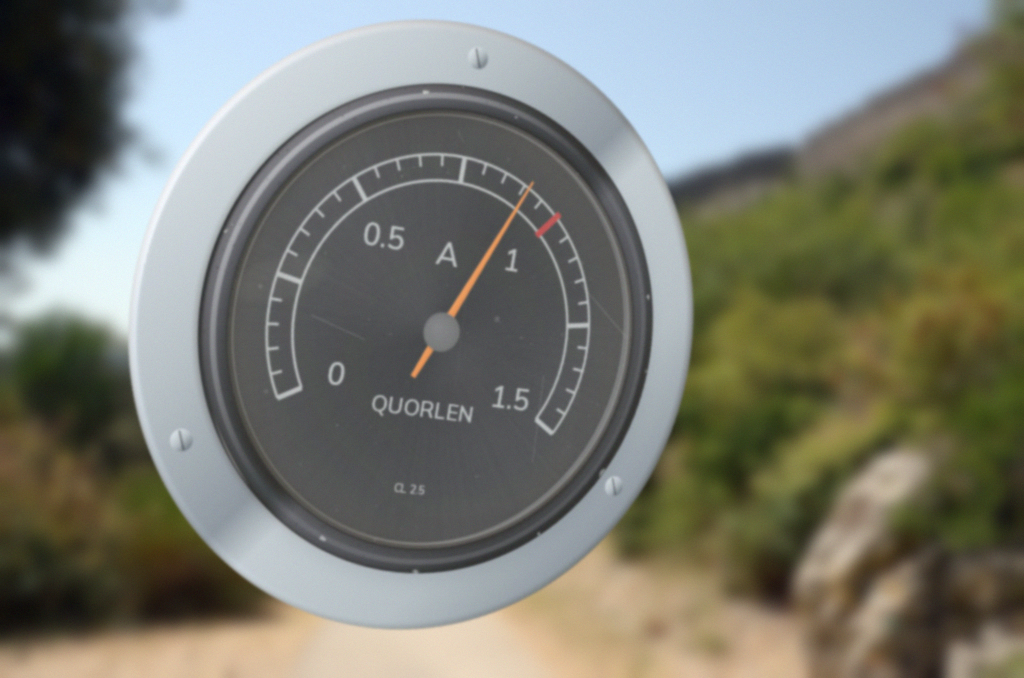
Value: 0.9 A
